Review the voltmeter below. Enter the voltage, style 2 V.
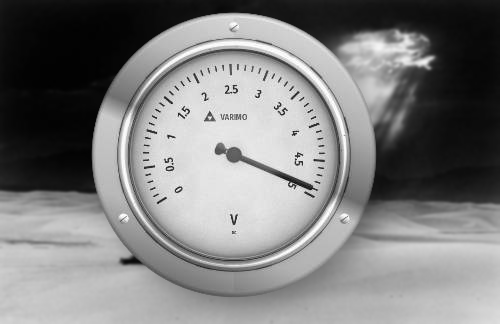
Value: 4.9 V
